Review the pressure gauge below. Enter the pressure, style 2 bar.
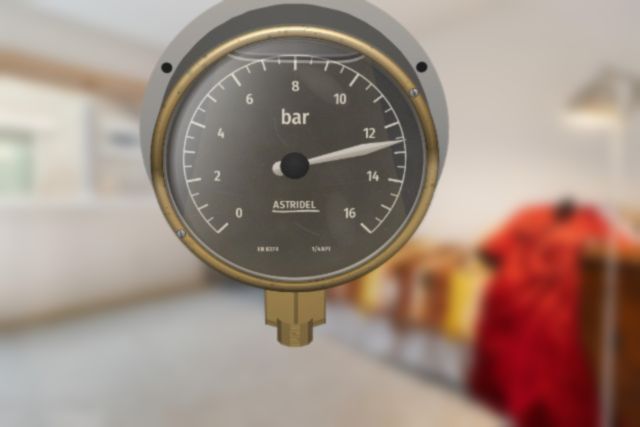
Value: 12.5 bar
